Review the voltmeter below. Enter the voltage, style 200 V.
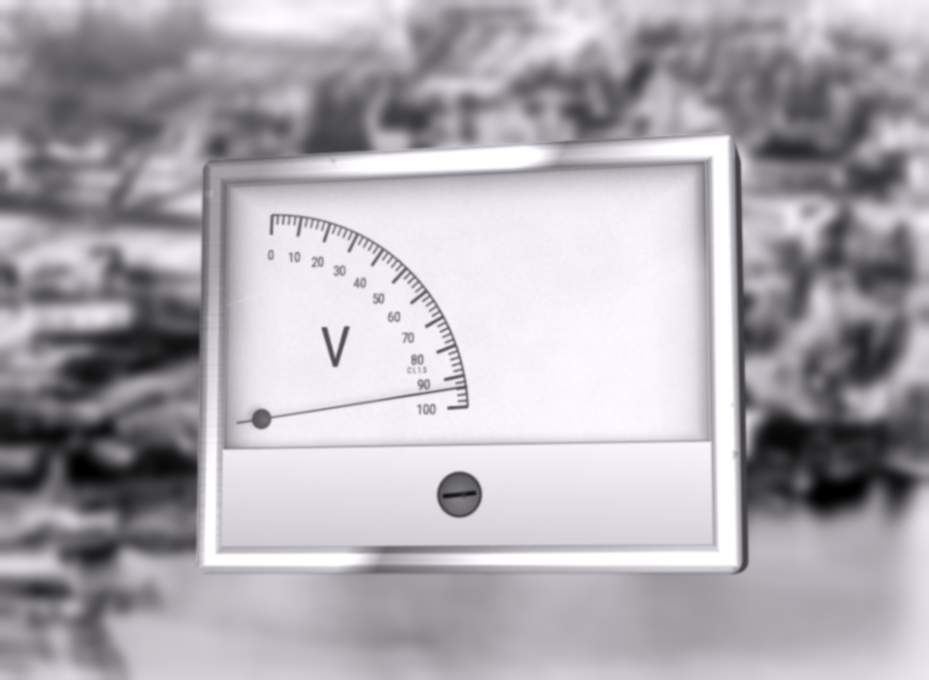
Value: 94 V
